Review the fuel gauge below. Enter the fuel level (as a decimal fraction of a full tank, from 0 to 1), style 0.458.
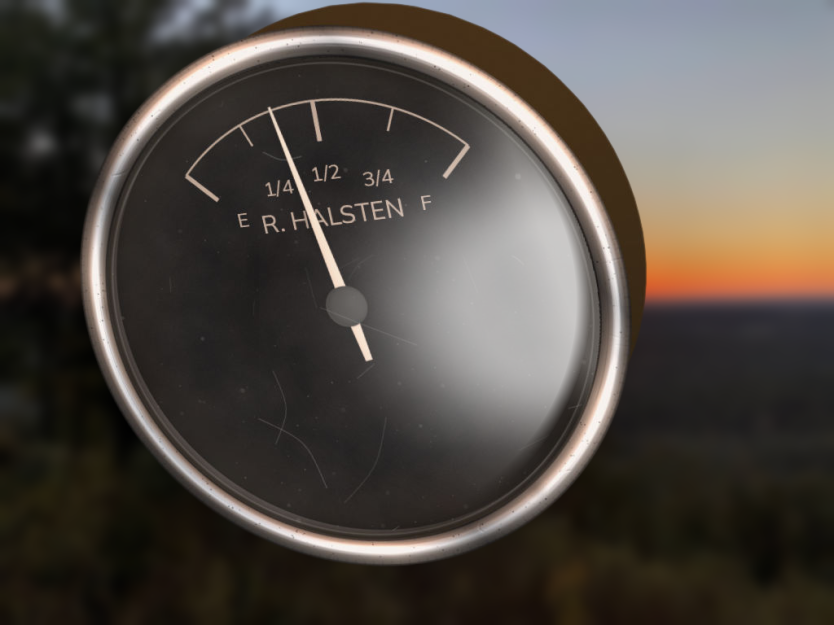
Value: 0.375
